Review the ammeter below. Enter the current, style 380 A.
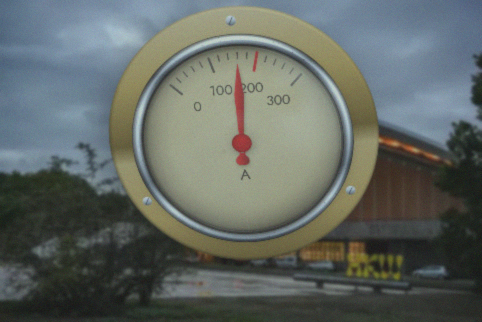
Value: 160 A
